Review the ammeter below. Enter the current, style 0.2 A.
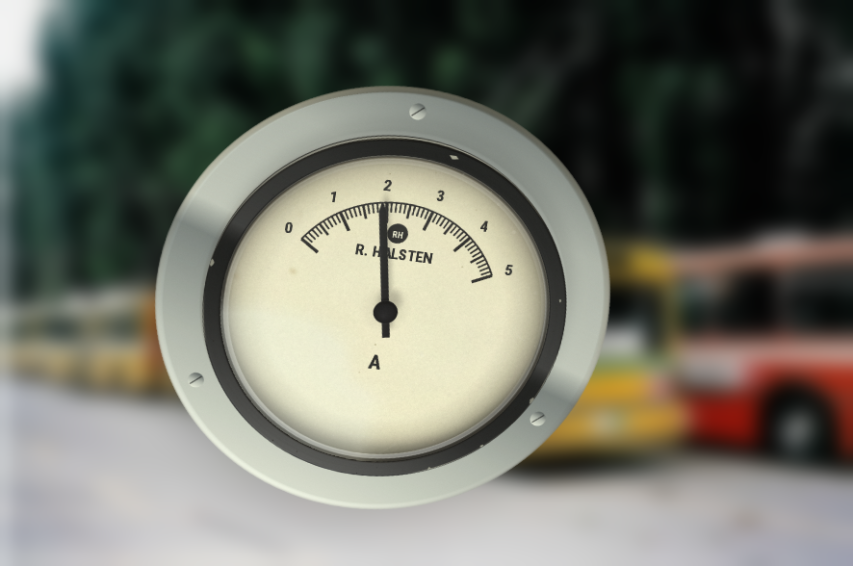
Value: 1.9 A
